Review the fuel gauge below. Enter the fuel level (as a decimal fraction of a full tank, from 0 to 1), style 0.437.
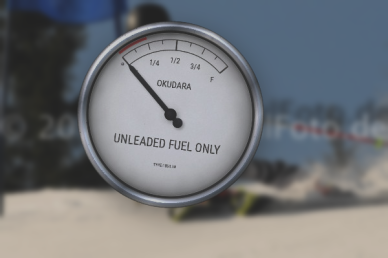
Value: 0
